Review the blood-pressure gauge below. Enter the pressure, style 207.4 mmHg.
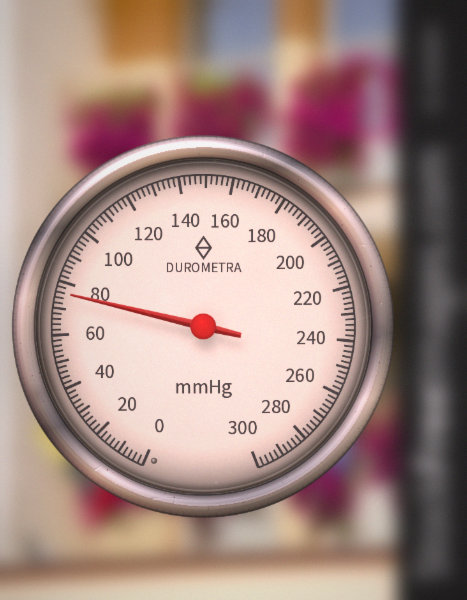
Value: 76 mmHg
